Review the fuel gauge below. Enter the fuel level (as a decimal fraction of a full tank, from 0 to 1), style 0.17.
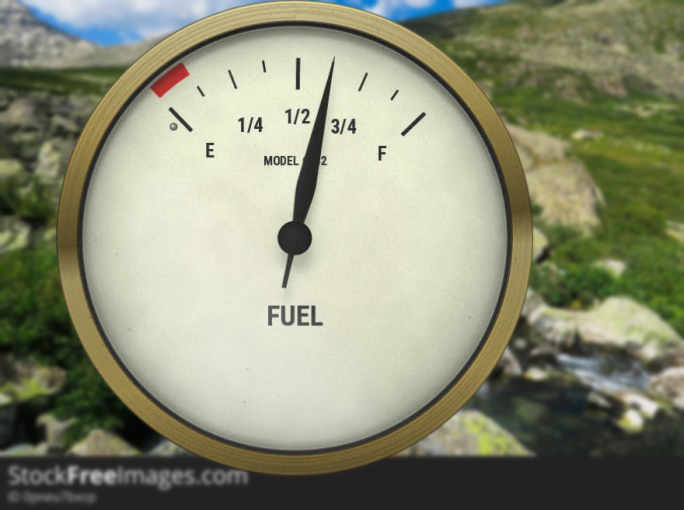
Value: 0.625
